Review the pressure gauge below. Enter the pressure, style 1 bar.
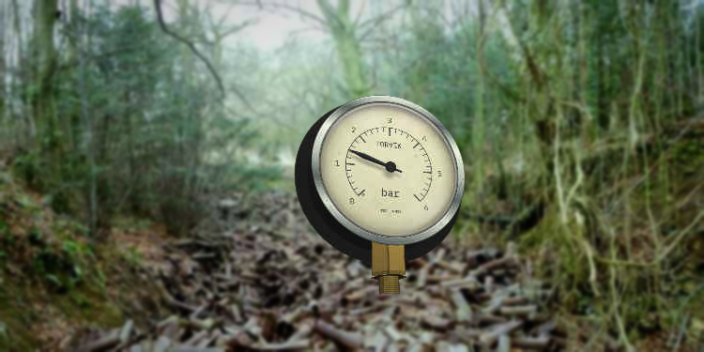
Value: 1.4 bar
